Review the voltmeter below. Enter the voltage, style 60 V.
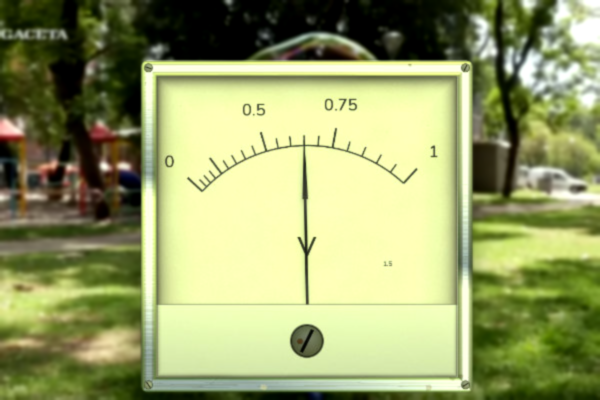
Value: 0.65 V
